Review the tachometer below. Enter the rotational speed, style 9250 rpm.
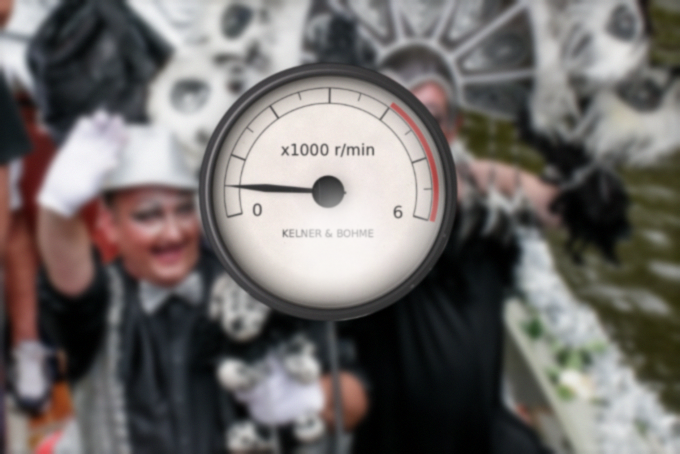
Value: 500 rpm
